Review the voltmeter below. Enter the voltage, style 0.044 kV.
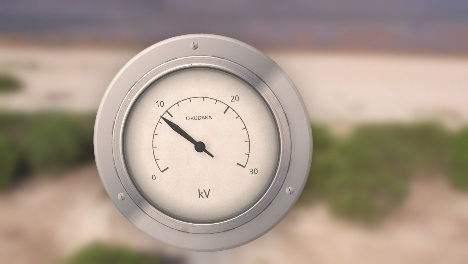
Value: 9 kV
